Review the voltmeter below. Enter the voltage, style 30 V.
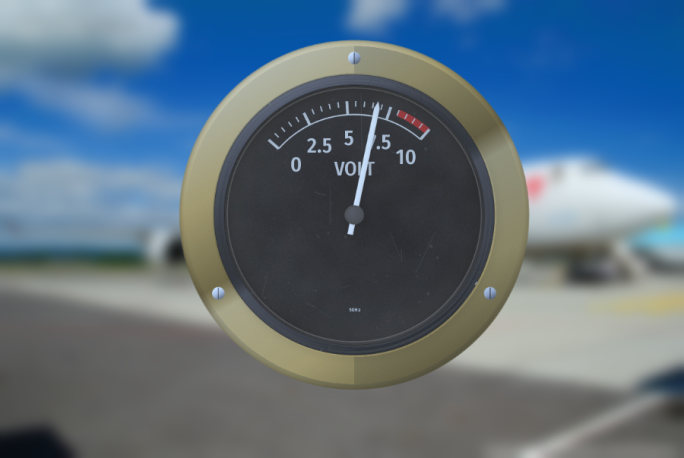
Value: 6.75 V
